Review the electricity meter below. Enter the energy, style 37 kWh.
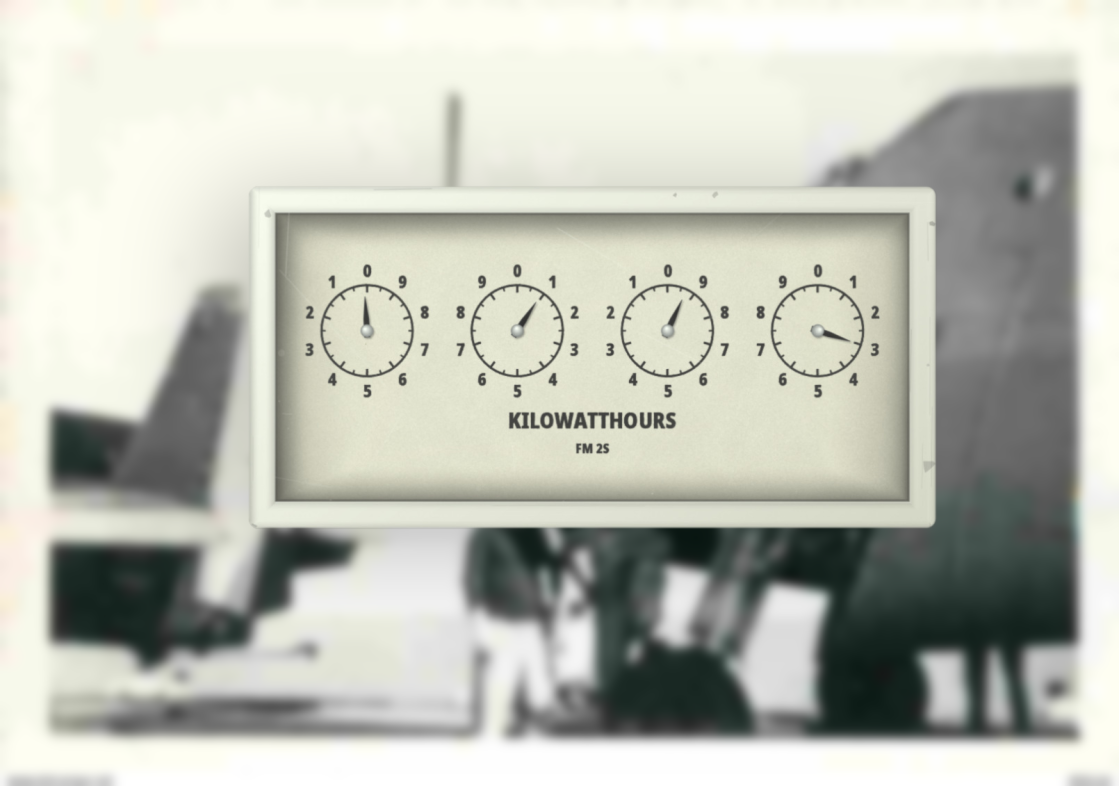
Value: 93 kWh
